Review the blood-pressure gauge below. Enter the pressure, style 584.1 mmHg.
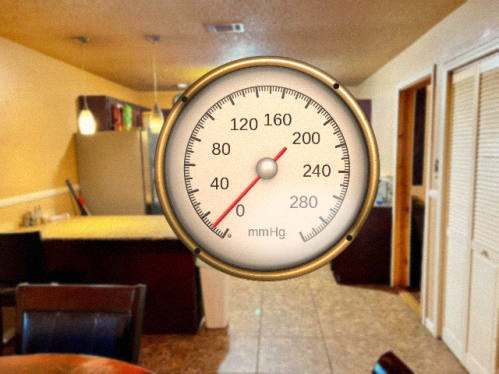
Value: 10 mmHg
